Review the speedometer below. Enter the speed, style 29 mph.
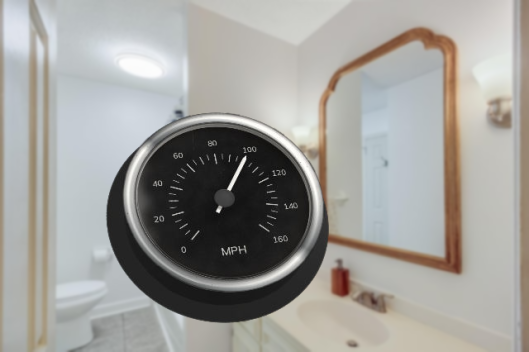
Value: 100 mph
